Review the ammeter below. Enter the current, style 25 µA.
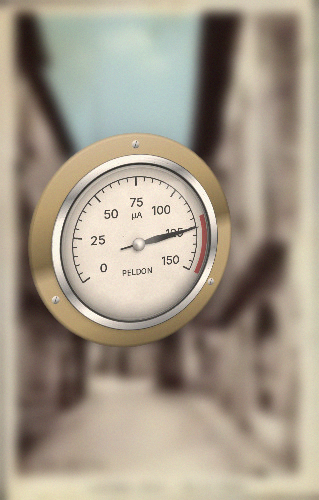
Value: 125 µA
